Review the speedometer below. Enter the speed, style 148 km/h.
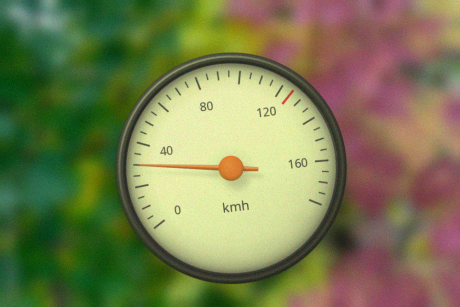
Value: 30 km/h
